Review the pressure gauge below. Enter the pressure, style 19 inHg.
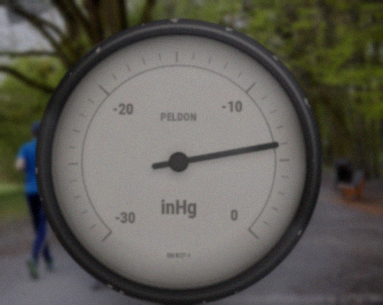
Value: -6 inHg
